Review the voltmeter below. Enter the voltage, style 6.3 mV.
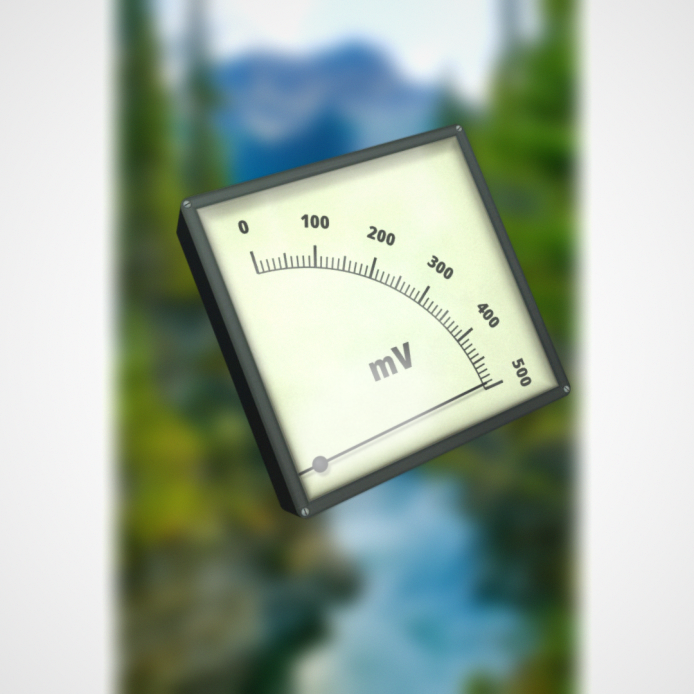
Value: 490 mV
